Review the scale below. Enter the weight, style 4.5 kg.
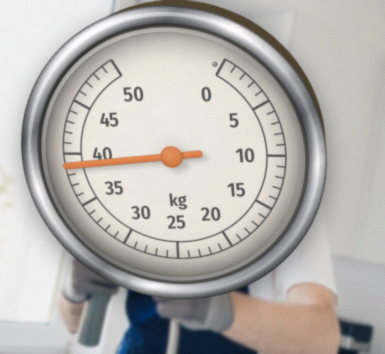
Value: 39 kg
